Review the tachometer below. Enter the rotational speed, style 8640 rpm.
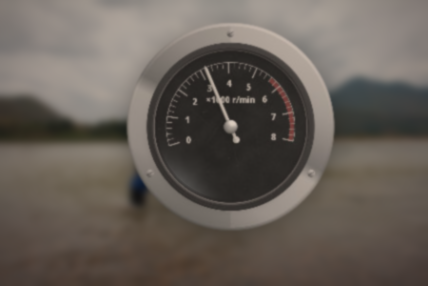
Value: 3200 rpm
